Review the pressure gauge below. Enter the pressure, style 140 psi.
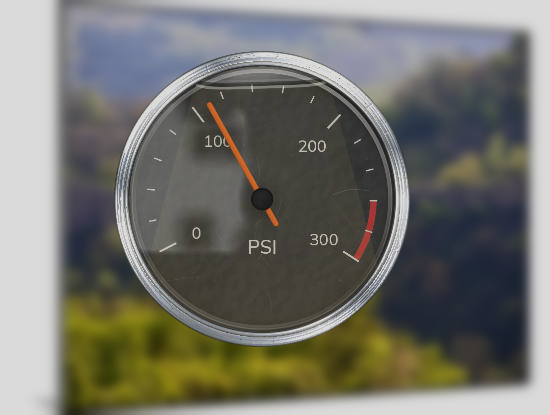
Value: 110 psi
